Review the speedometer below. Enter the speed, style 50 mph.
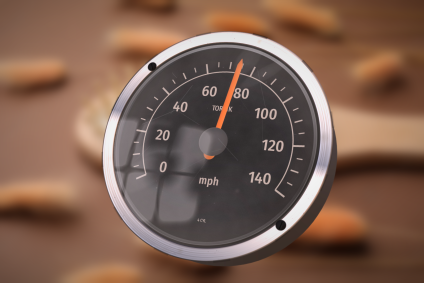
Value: 75 mph
